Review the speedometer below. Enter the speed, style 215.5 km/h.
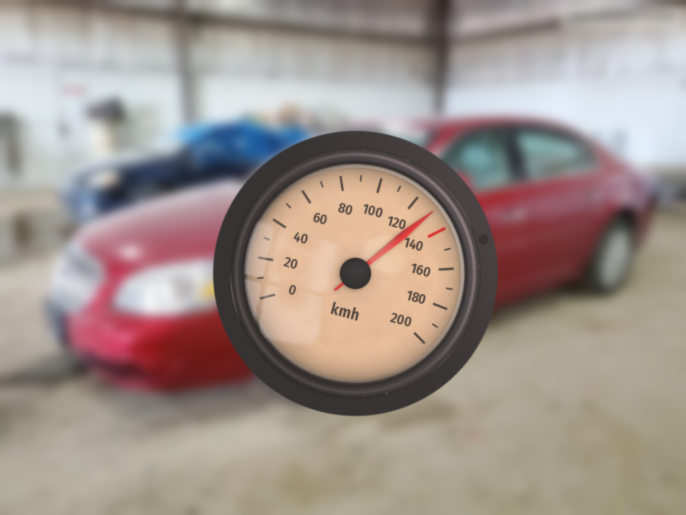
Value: 130 km/h
